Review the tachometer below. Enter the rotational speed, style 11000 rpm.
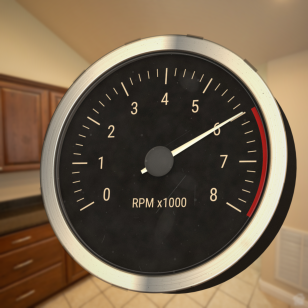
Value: 6000 rpm
